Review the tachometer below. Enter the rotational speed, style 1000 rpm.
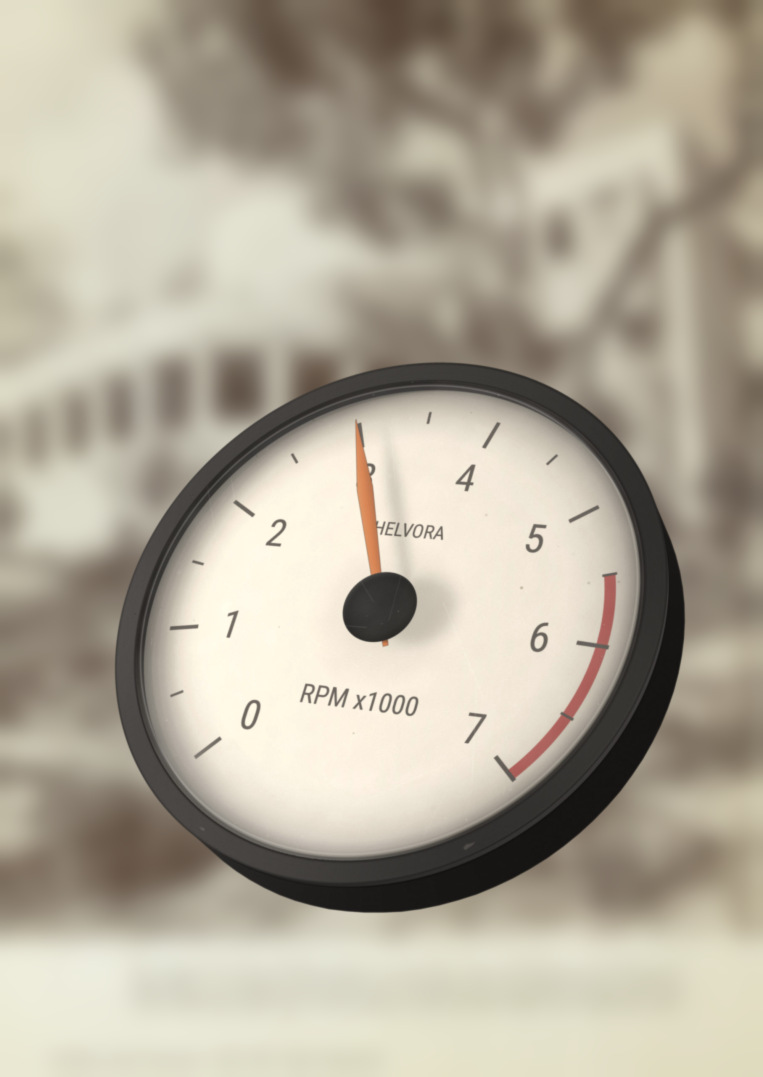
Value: 3000 rpm
